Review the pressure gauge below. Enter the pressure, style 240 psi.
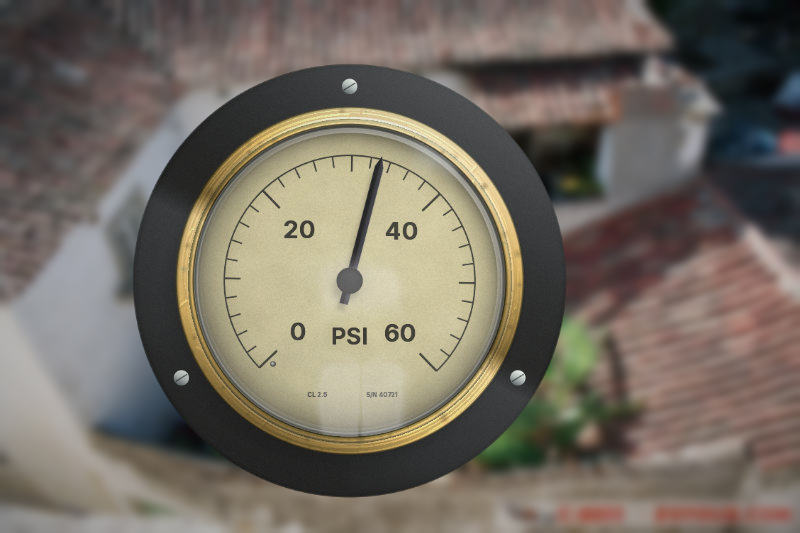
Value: 33 psi
